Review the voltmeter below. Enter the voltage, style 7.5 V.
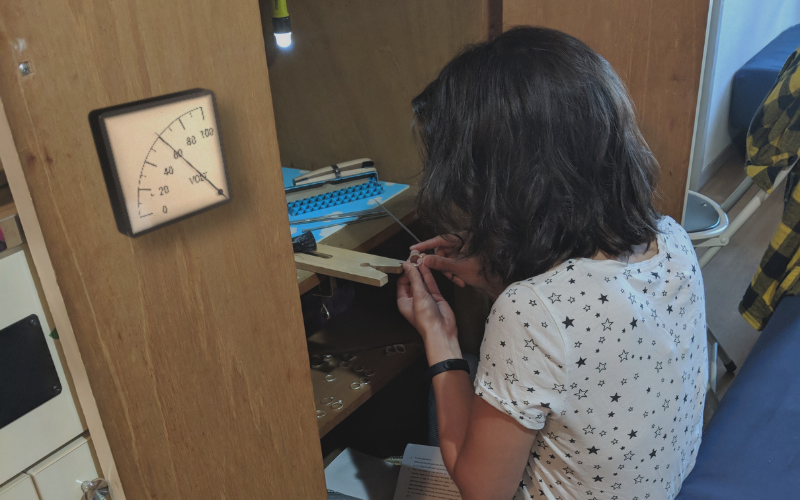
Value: 60 V
